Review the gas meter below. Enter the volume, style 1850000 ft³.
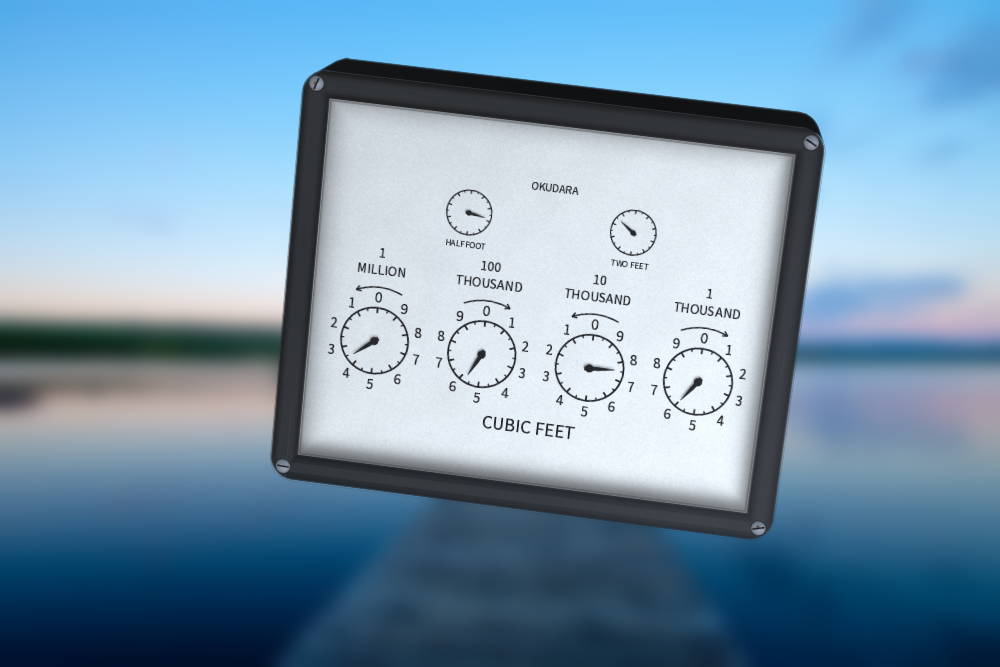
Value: 357600 ft³
